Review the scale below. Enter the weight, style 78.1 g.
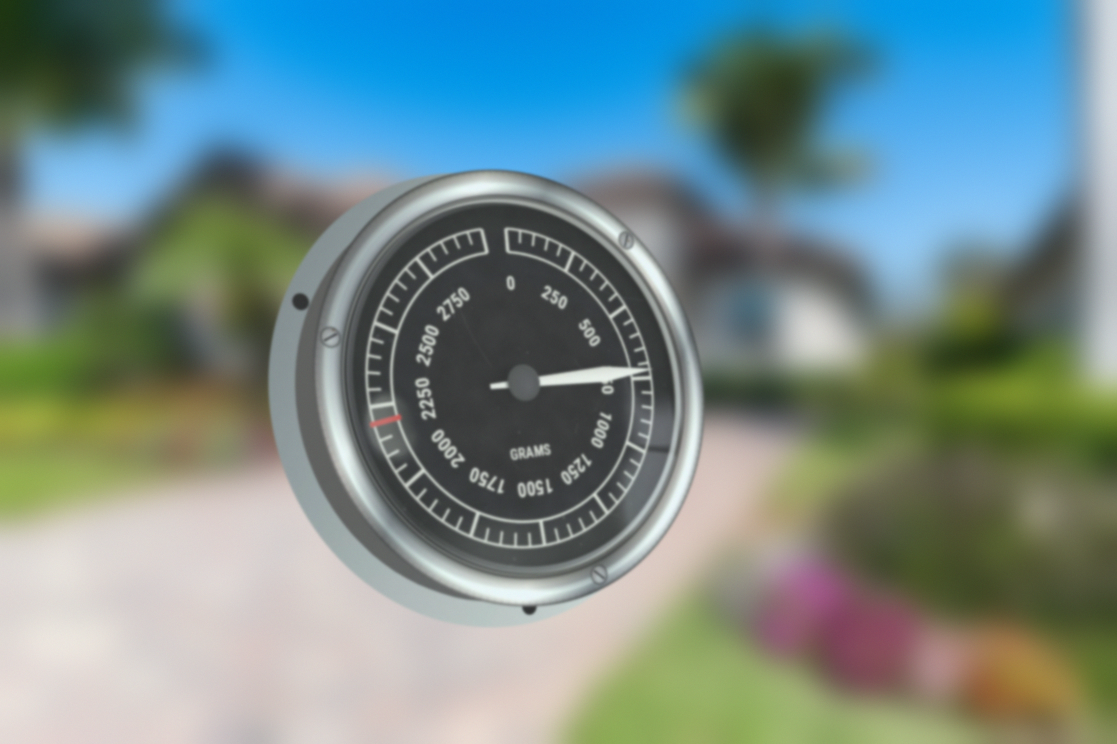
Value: 725 g
